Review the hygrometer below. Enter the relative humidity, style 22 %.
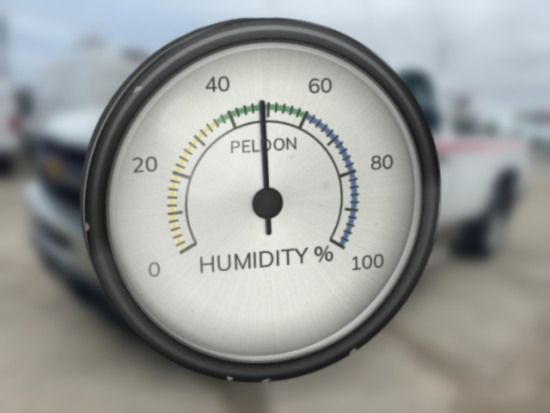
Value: 48 %
